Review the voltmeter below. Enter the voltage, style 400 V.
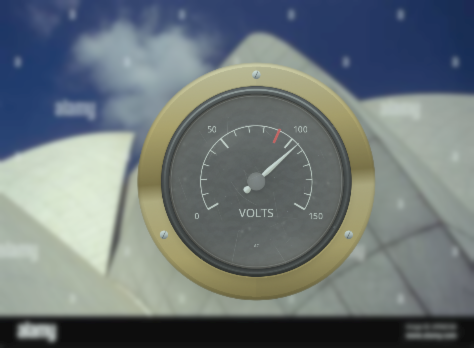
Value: 105 V
